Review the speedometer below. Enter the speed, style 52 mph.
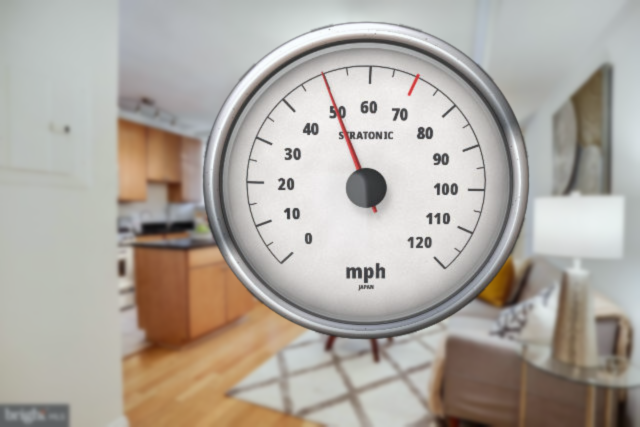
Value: 50 mph
